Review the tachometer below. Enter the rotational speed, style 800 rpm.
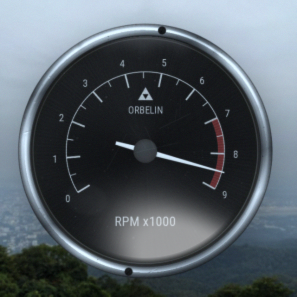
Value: 8500 rpm
